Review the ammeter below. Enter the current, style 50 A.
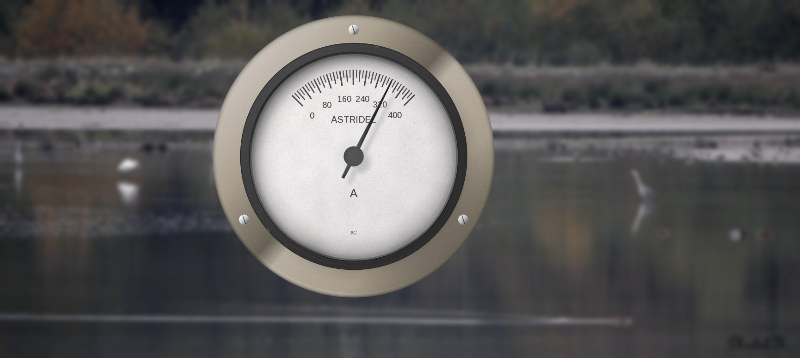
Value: 320 A
